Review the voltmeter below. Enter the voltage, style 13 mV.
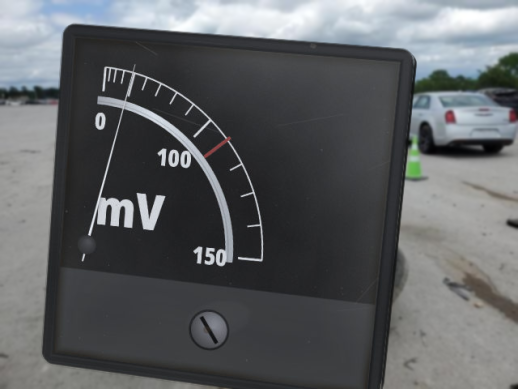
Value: 50 mV
